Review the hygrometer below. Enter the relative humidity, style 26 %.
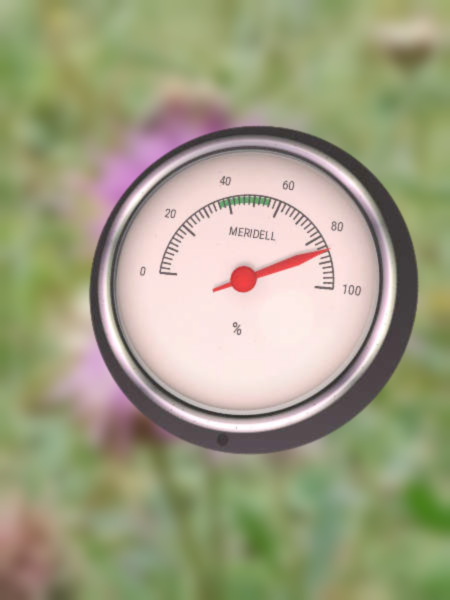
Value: 86 %
